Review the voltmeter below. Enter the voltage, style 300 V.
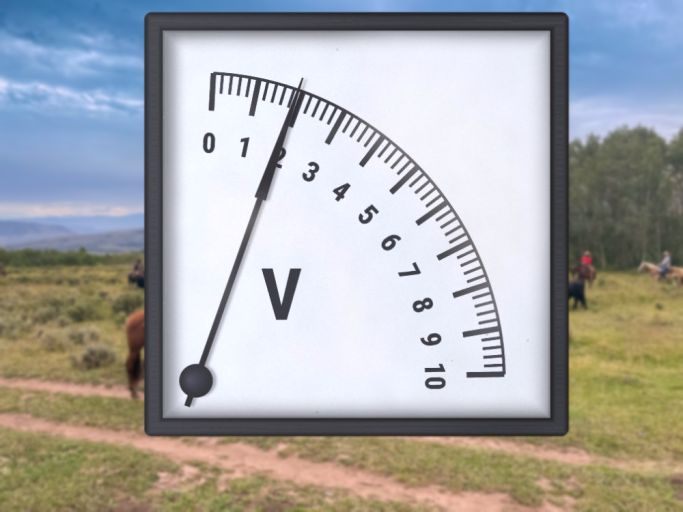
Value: 1.9 V
